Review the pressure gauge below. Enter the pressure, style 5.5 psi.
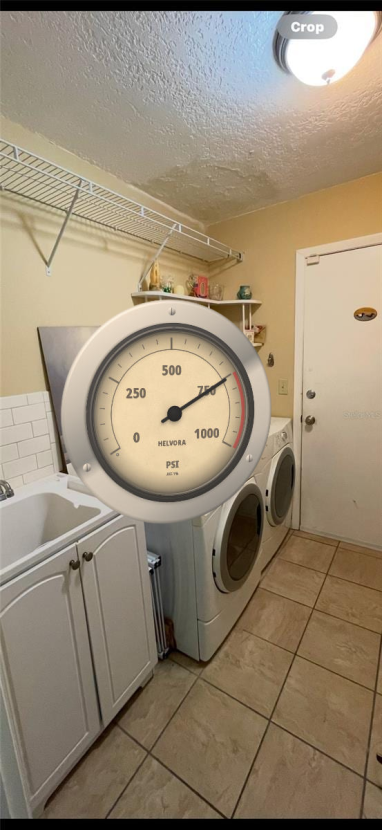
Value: 750 psi
